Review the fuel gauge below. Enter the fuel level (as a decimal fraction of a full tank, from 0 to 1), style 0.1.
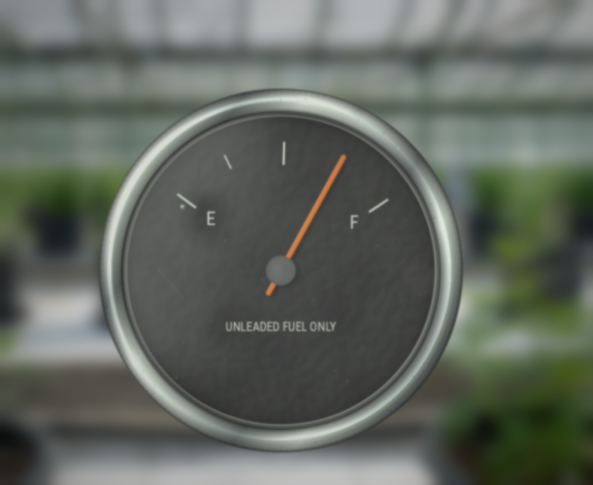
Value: 0.75
